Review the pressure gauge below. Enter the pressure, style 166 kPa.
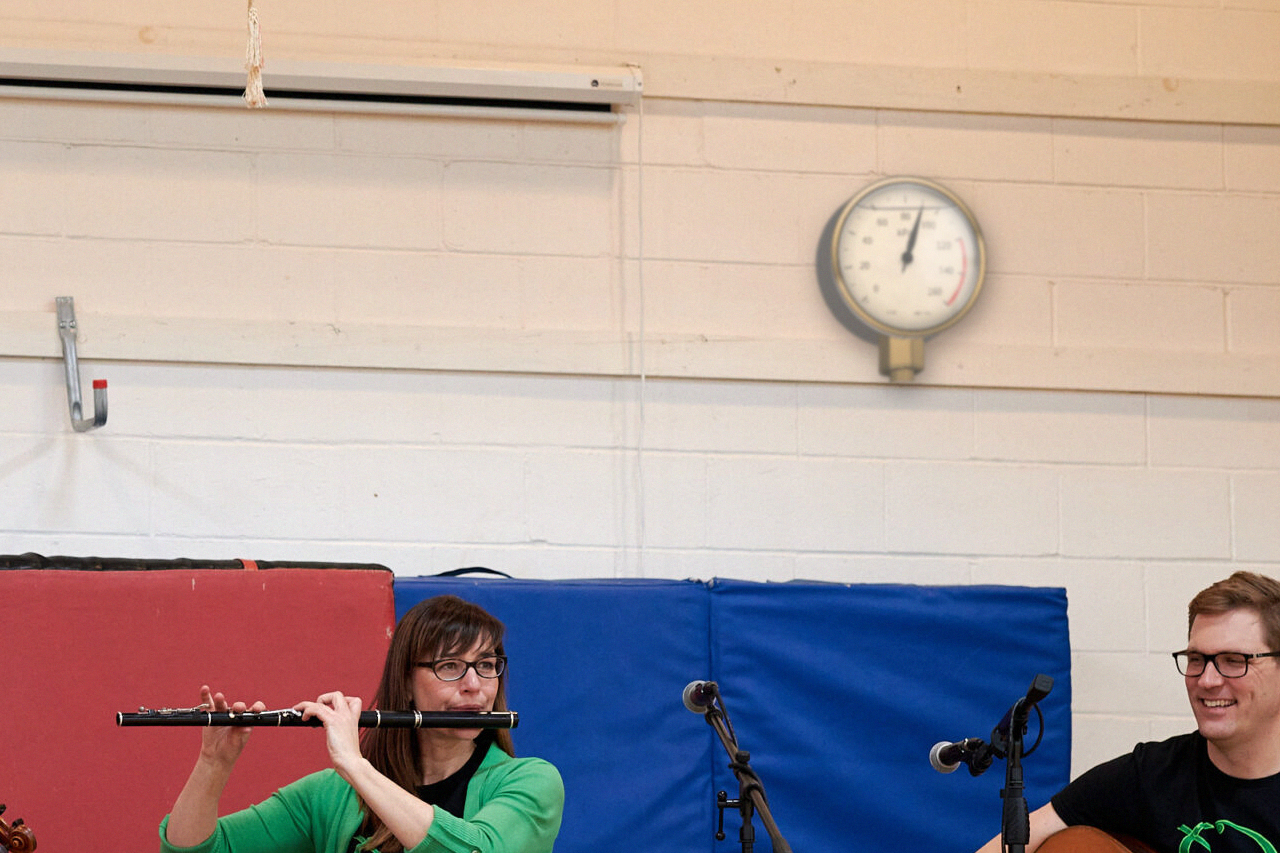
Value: 90 kPa
